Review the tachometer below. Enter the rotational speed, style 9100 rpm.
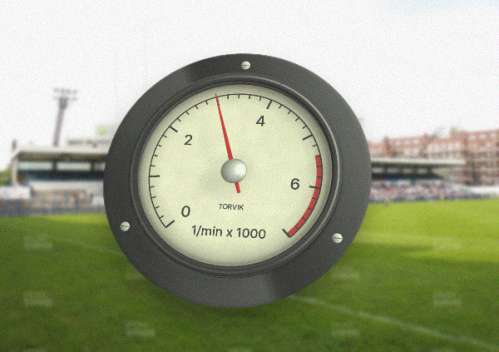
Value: 3000 rpm
